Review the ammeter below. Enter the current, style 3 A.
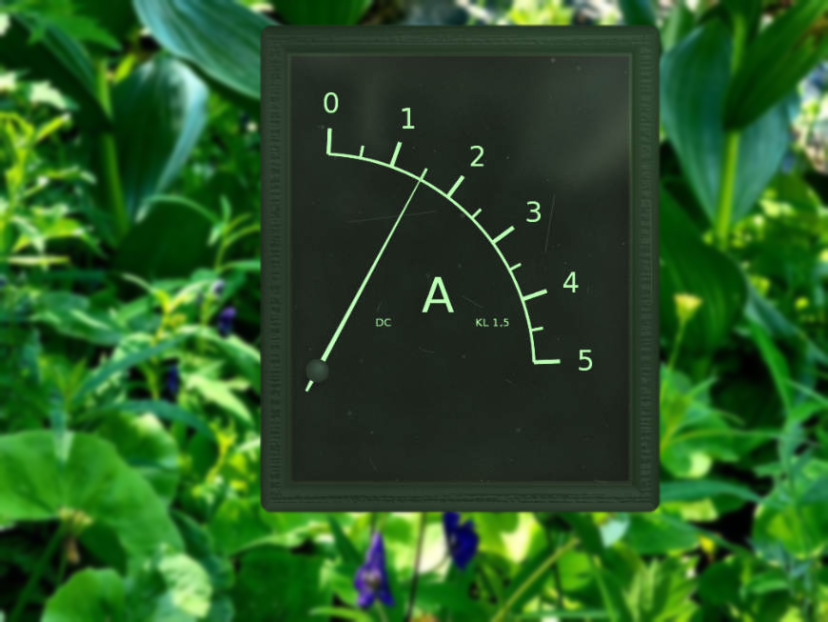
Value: 1.5 A
